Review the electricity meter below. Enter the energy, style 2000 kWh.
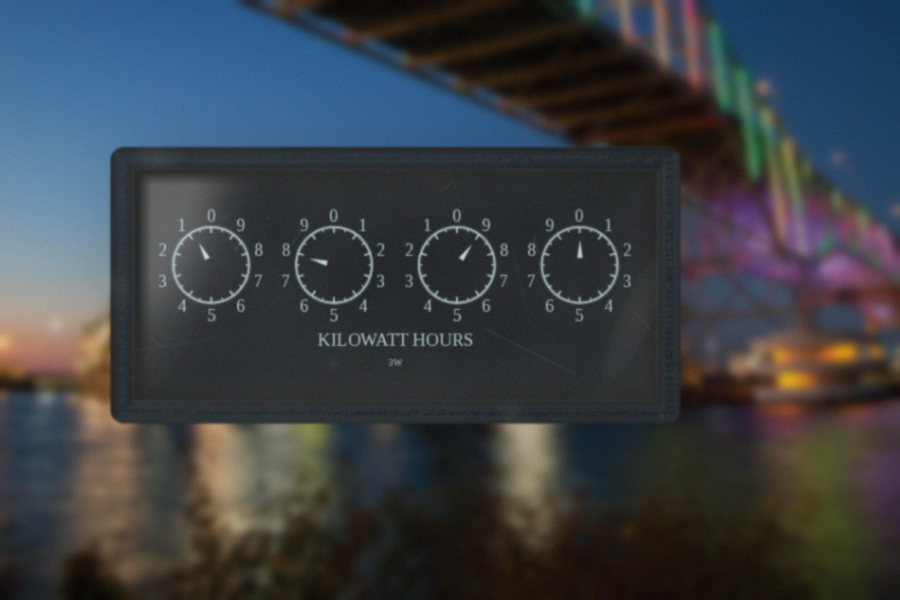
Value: 790 kWh
